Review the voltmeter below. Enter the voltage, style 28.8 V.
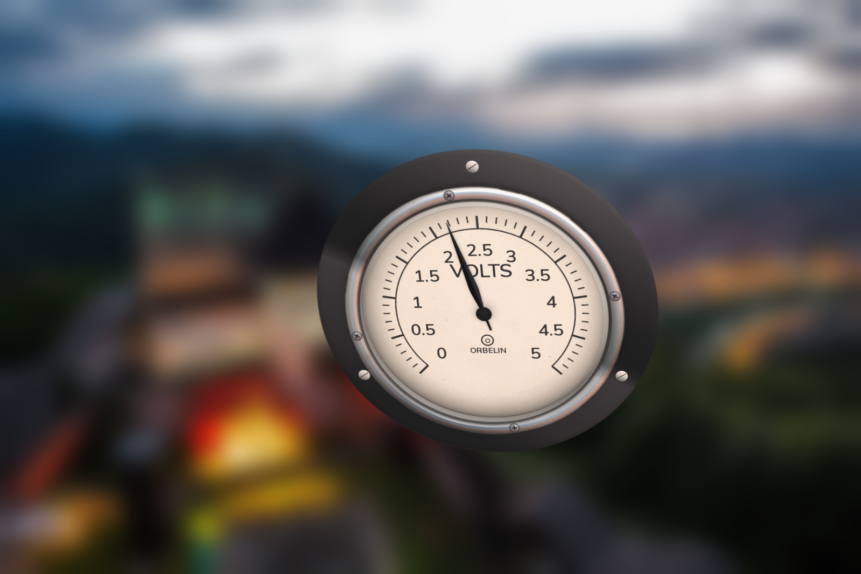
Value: 2.2 V
